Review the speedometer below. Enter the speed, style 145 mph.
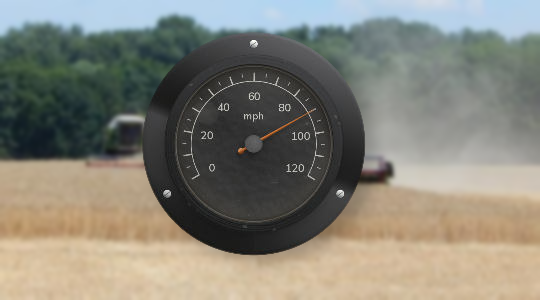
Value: 90 mph
